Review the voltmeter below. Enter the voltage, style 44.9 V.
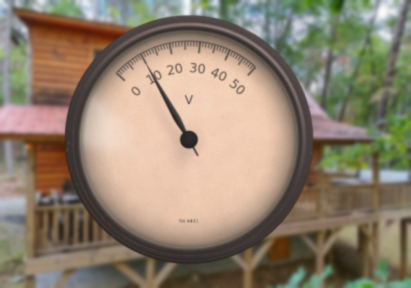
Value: 10 V
